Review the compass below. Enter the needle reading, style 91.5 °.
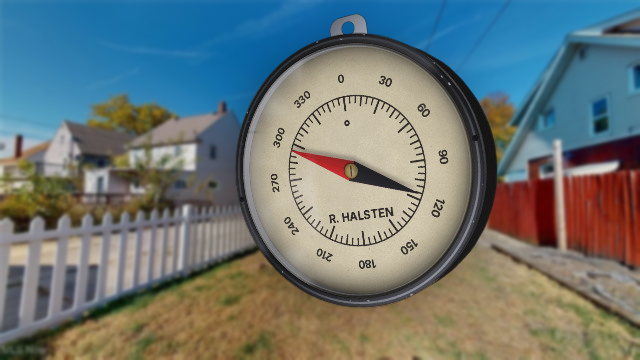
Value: 295 °
